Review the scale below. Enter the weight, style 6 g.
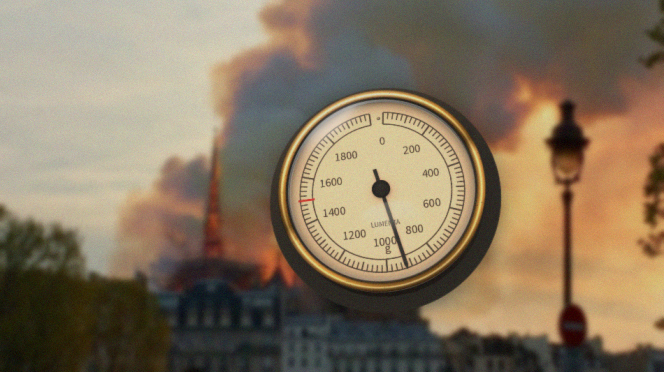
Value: 920 g
